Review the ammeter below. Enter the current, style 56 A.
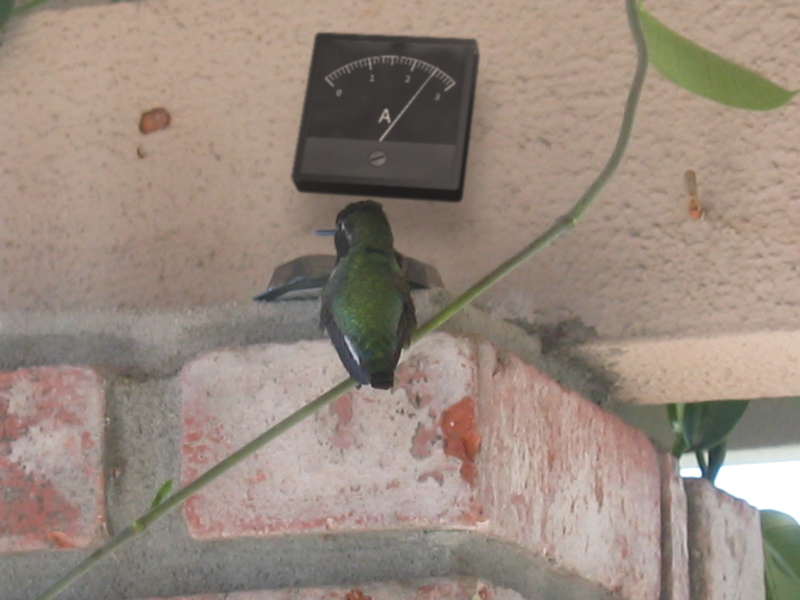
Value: 2.5 A
